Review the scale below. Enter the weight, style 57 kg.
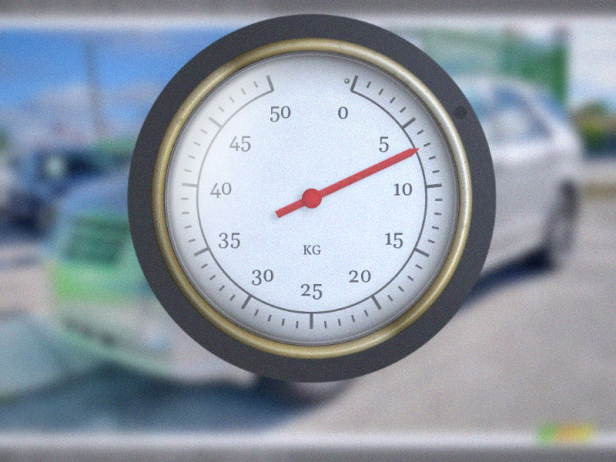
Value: 7 kg
